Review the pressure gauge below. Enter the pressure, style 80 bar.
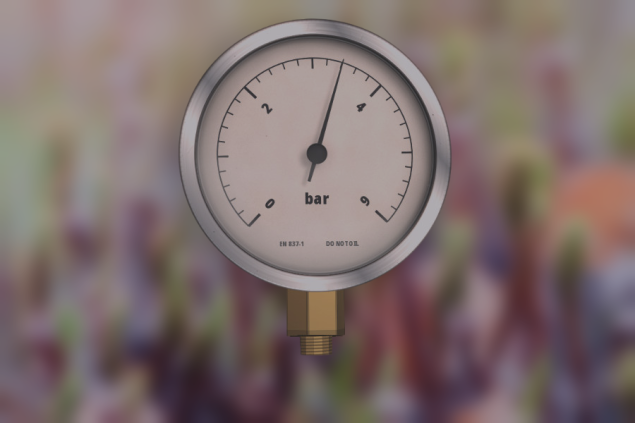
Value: 3.4 bar
